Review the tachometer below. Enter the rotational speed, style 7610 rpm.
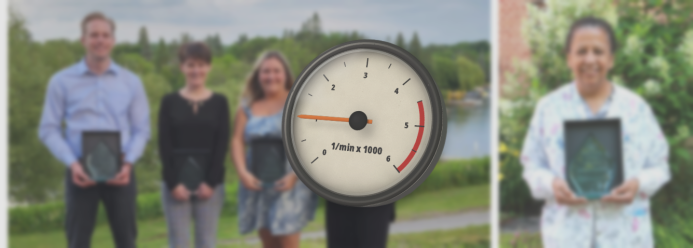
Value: 1000 rpm
